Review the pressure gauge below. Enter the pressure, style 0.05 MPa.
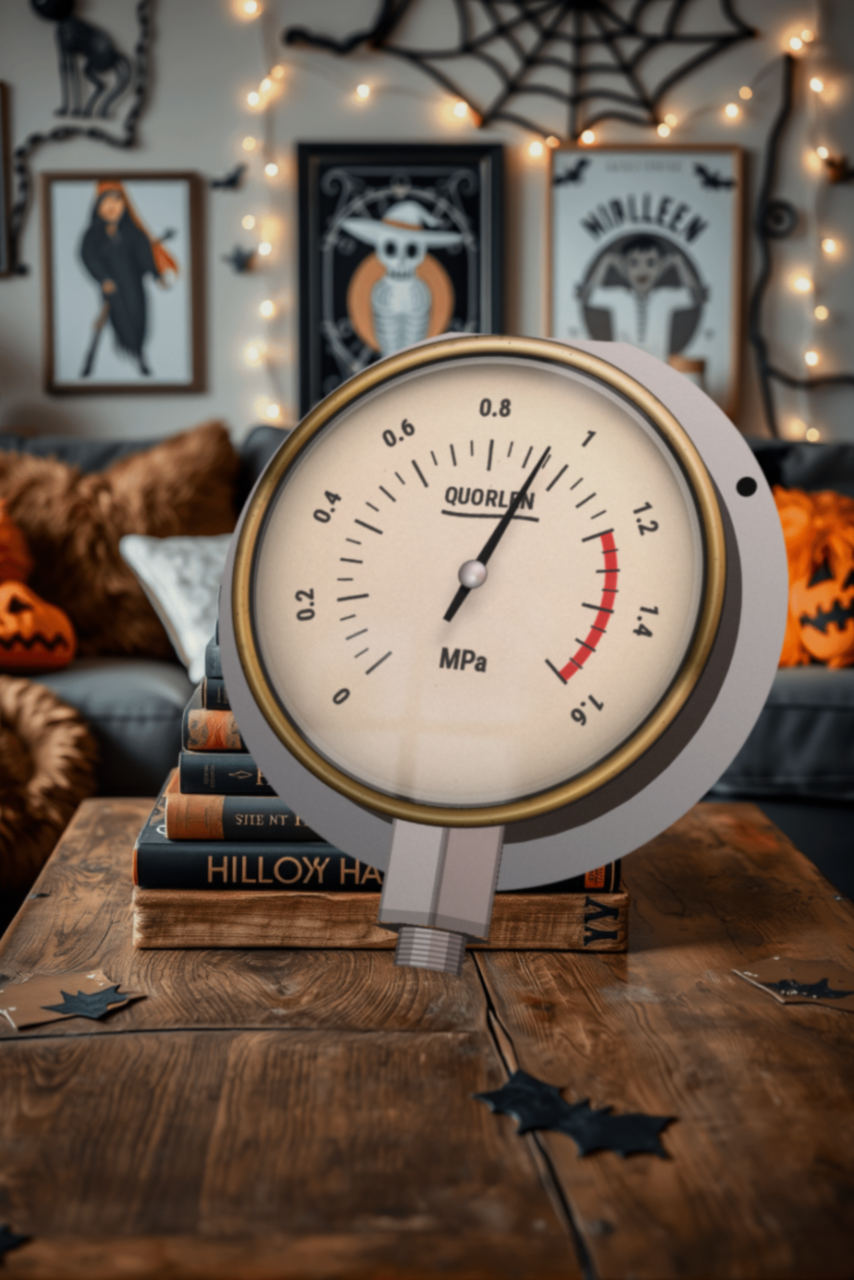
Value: 0.95 MPa
